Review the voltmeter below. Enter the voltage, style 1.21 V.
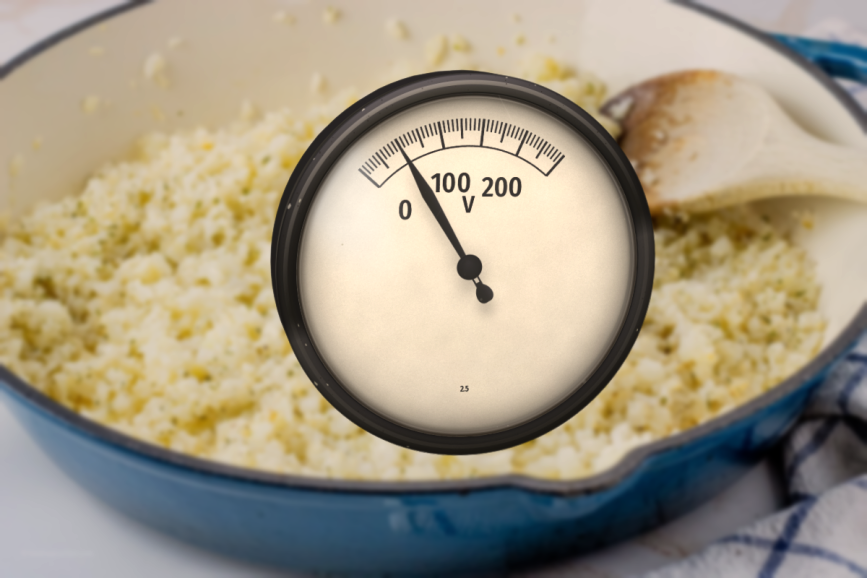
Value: 50 V
